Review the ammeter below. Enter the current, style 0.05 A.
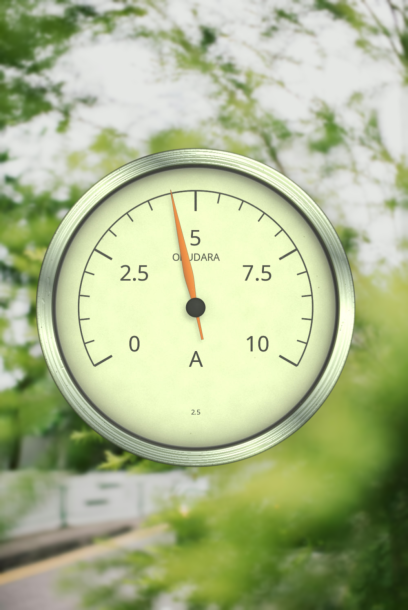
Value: 4.5 A
